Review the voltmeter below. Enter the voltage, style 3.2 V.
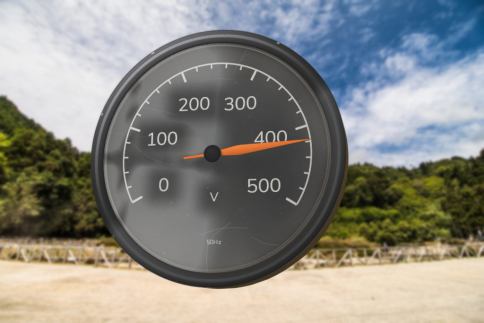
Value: 420 V
